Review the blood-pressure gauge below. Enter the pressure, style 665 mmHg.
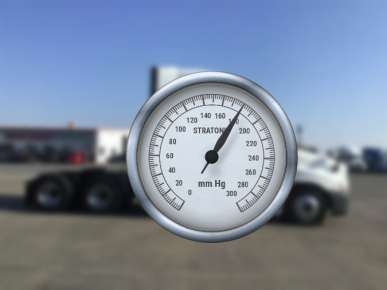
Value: 180 mmHg
